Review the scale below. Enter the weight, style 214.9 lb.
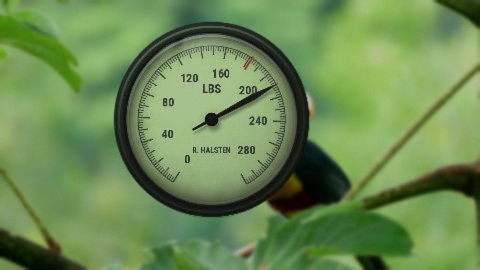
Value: 210 lb
